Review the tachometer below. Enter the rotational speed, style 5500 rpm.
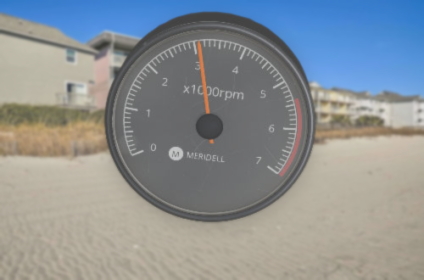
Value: 3100 rpm
